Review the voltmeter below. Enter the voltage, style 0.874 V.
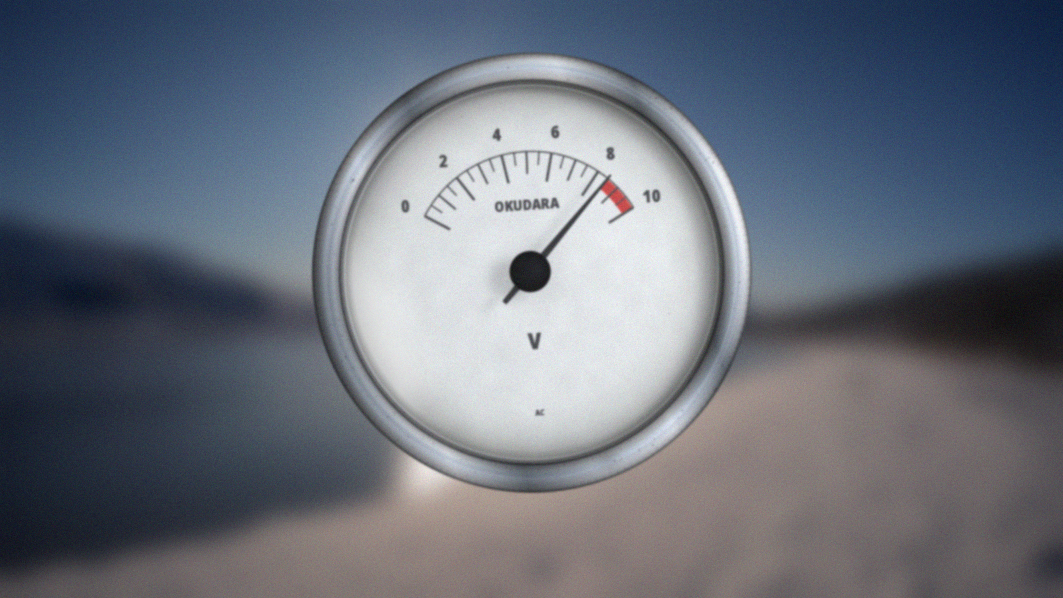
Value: 8.5 V
